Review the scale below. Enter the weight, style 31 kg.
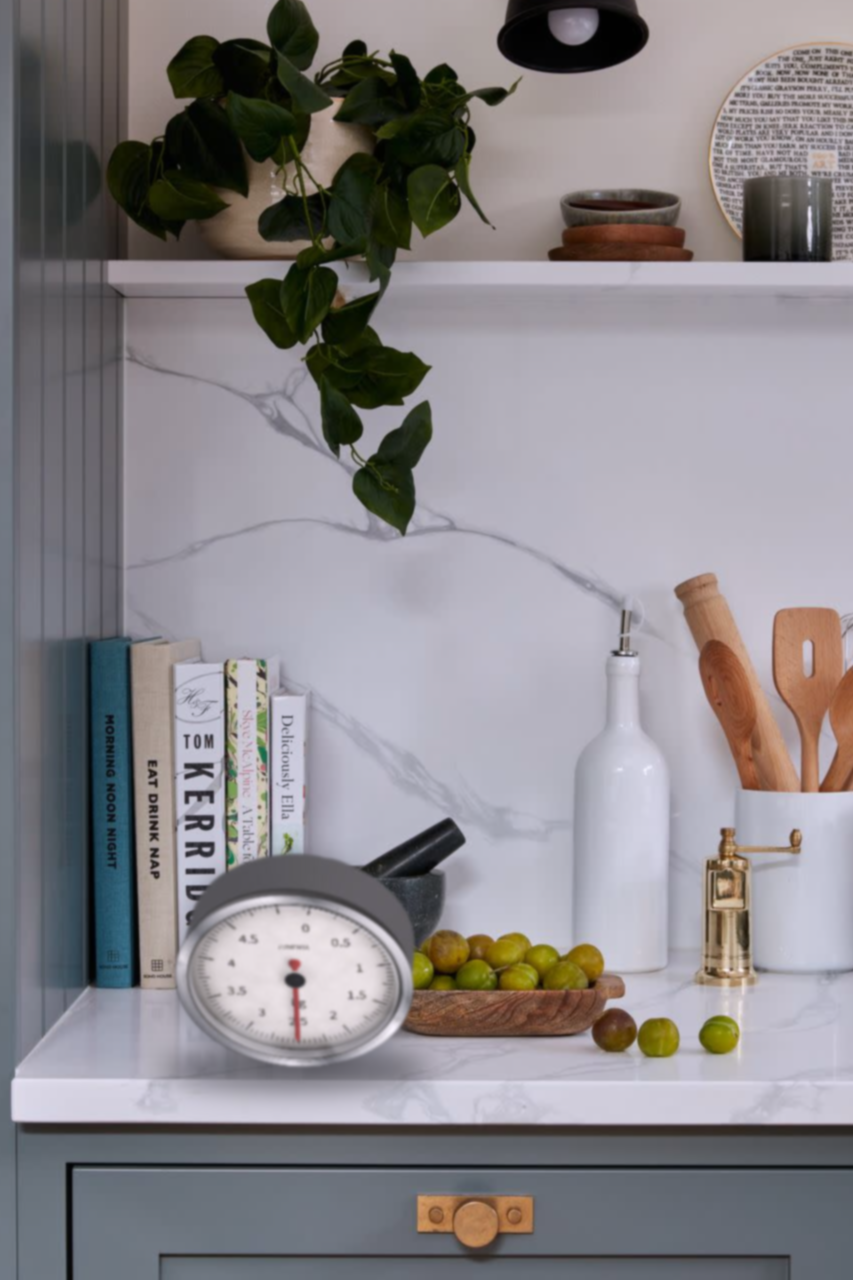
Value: 2.5 kg
